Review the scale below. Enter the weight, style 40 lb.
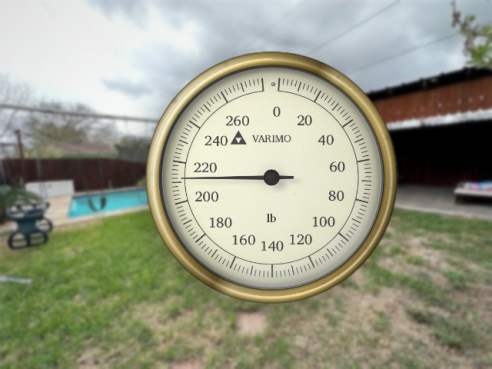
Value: 212 lb
